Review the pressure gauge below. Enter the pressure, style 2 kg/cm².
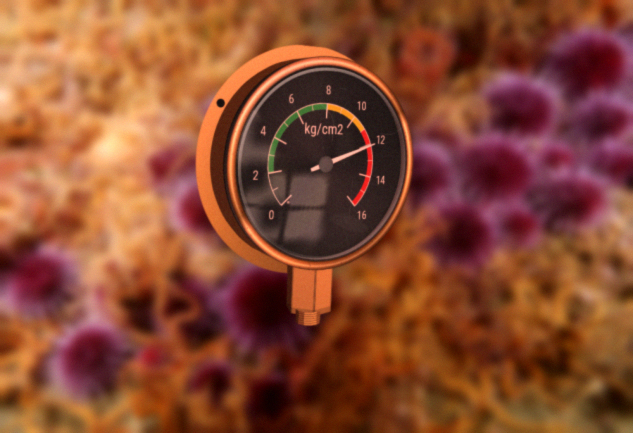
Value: 12 kg/cm²
